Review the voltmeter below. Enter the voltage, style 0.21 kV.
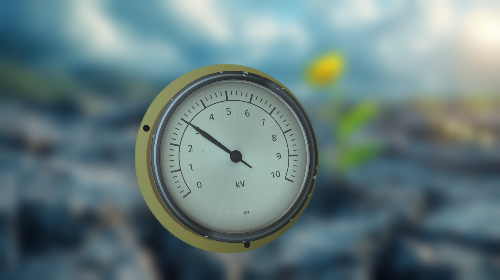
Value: 3 kV
